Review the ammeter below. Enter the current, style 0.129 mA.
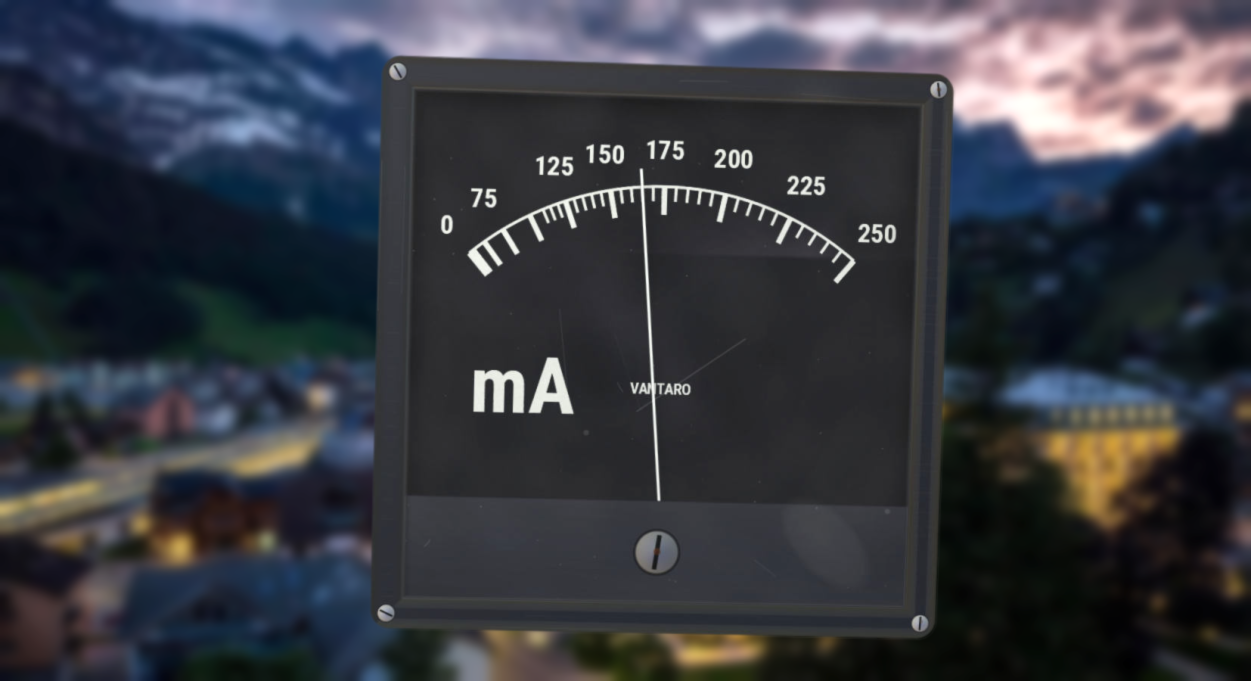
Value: 165 mA
